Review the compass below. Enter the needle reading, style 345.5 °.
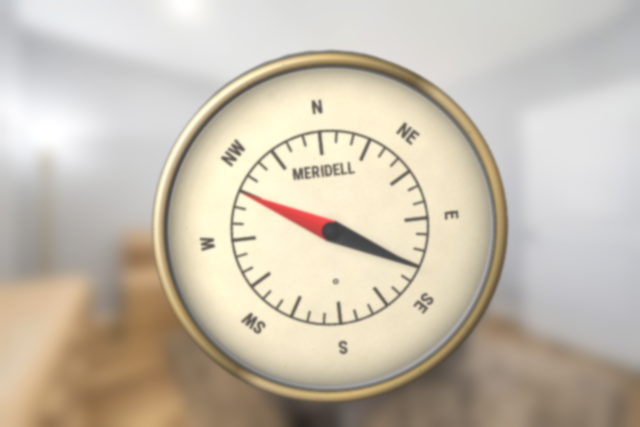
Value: 300 °
